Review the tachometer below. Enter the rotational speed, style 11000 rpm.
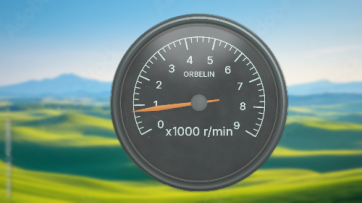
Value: 800 rpm
